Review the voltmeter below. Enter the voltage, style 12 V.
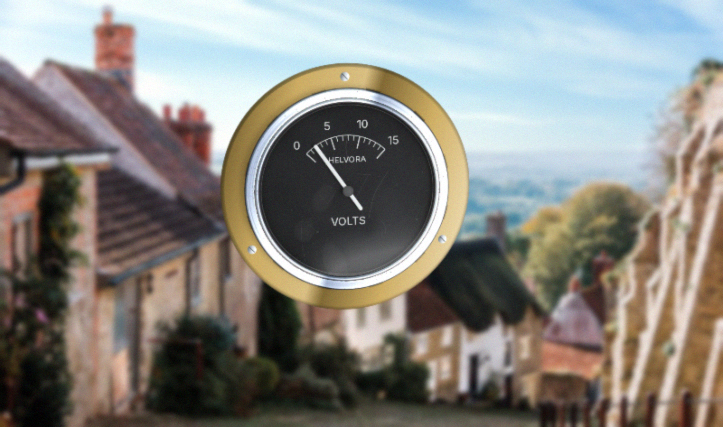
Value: 2 V
